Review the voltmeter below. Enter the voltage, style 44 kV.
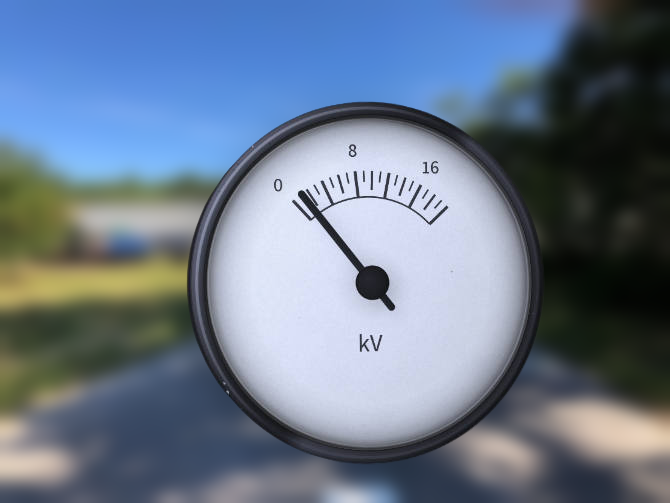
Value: 1 kV
